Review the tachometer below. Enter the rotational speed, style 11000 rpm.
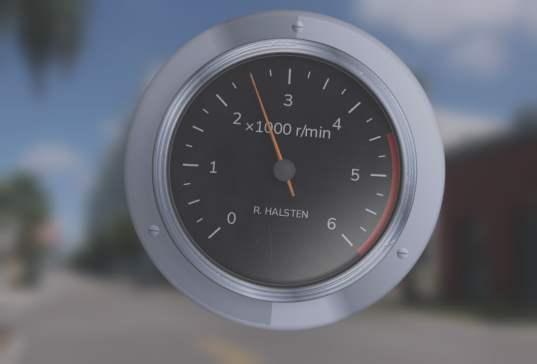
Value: 2500 rpm
